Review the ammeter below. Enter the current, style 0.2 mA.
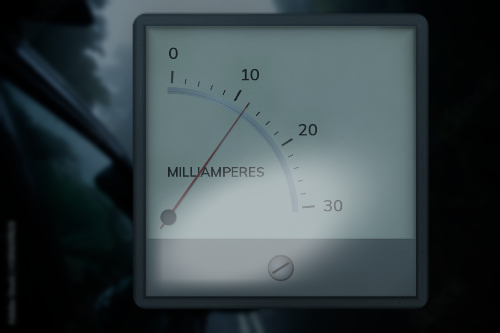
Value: 12 mA
